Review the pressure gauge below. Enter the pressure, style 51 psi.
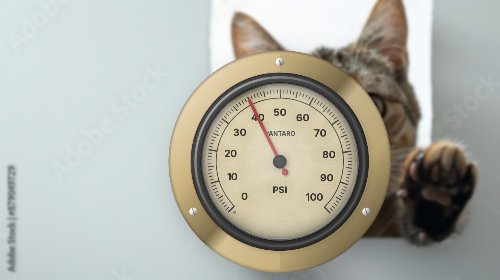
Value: 40 psi
